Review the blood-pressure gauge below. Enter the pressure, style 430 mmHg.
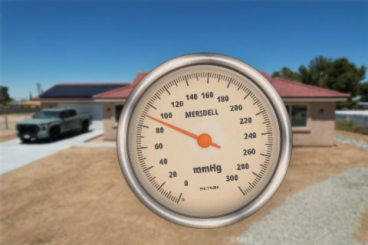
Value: 90 mmHg
